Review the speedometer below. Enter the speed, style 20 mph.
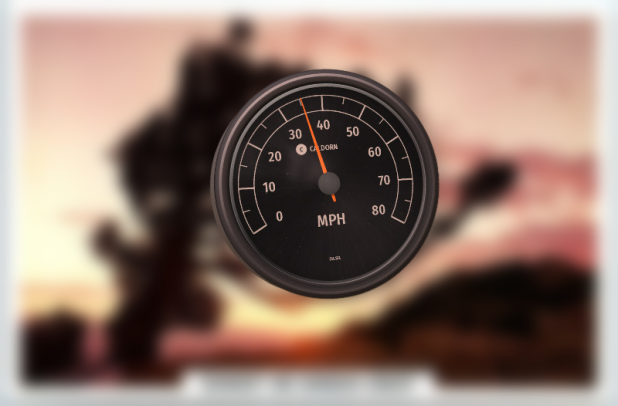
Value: 35 mph
